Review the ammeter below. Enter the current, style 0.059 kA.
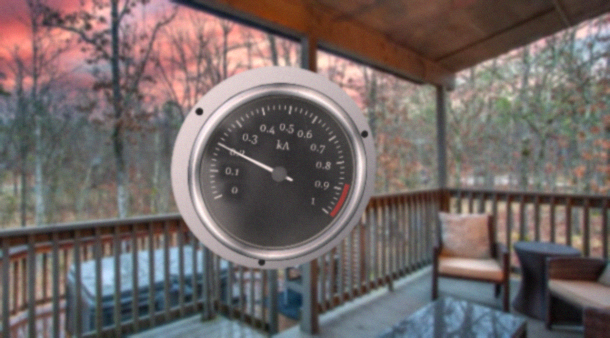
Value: 0.2 kA
